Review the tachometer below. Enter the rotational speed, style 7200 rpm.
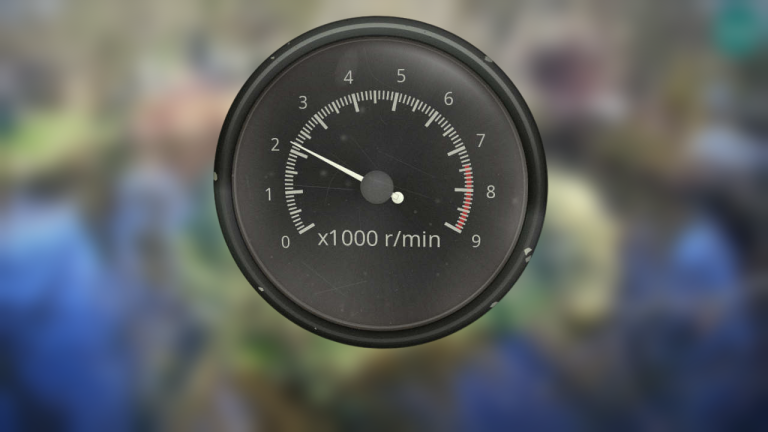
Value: 2200 rpm
